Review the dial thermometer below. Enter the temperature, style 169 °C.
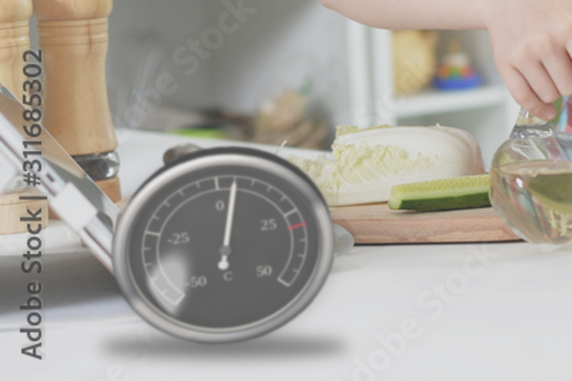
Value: 5 °C
